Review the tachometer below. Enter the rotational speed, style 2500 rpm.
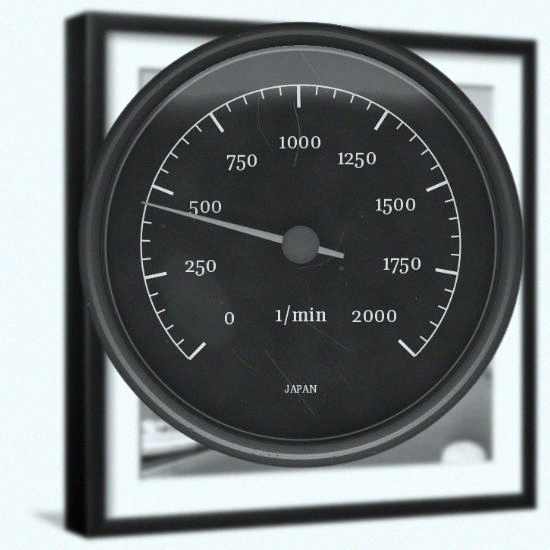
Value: 450 rpm
